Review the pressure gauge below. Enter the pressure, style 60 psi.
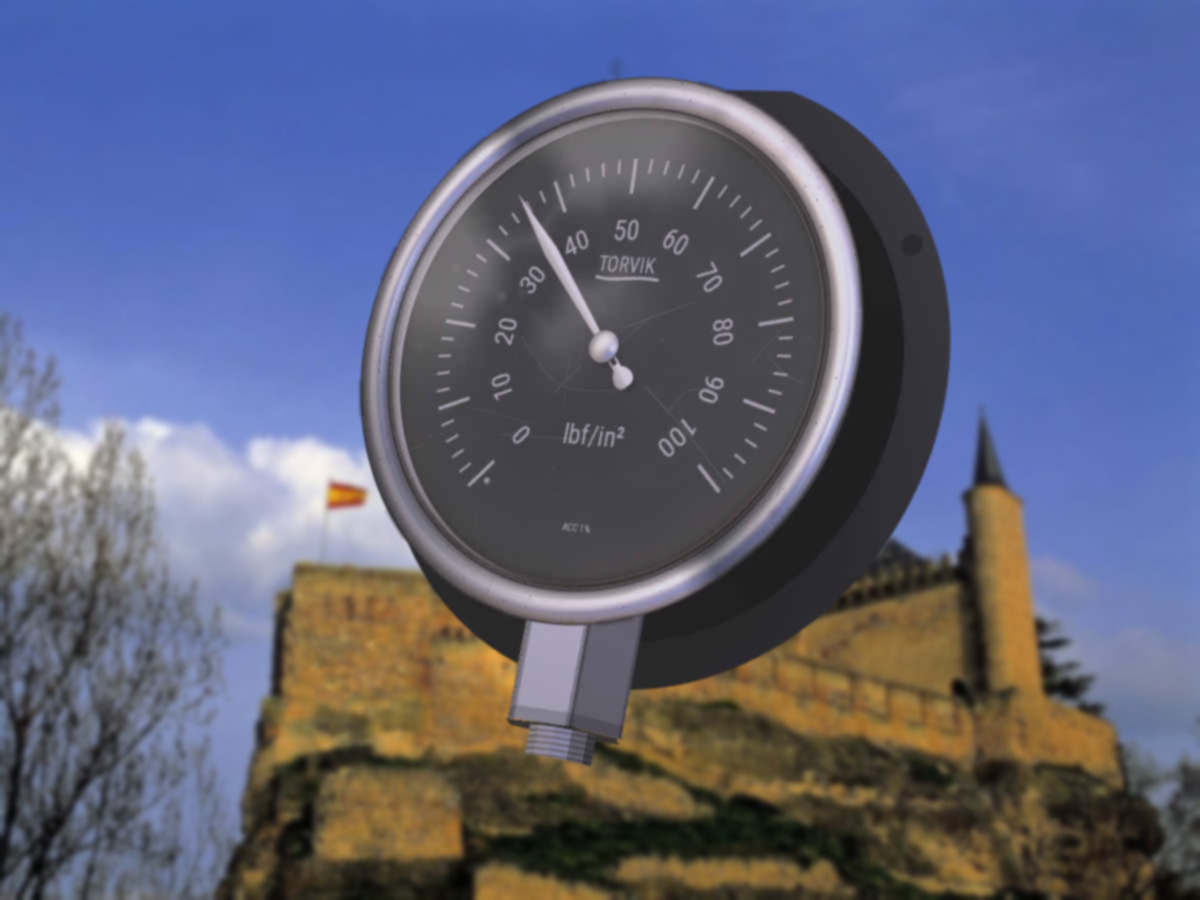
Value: 36 psi
